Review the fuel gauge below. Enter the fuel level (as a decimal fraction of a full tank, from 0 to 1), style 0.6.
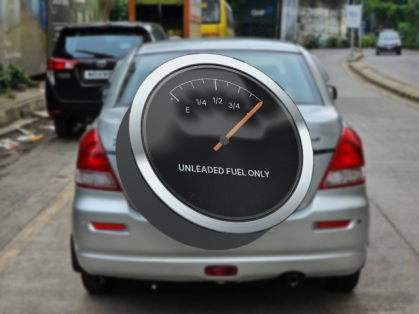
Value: 1
